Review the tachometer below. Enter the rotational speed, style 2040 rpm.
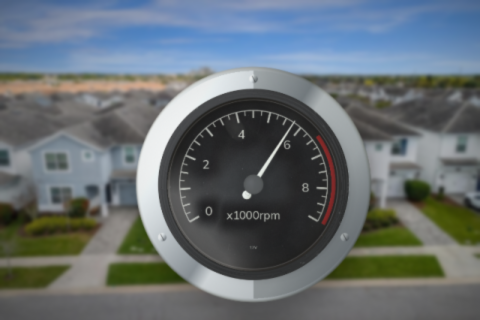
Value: 5750 rpm
